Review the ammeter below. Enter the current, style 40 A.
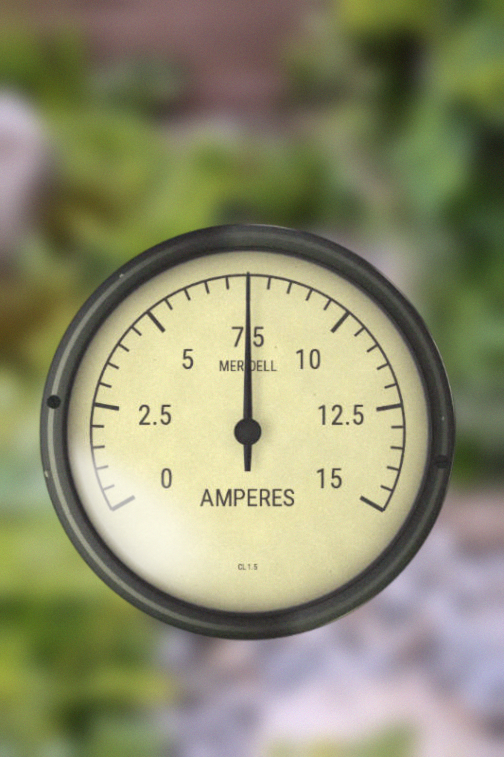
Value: 7.5 A
